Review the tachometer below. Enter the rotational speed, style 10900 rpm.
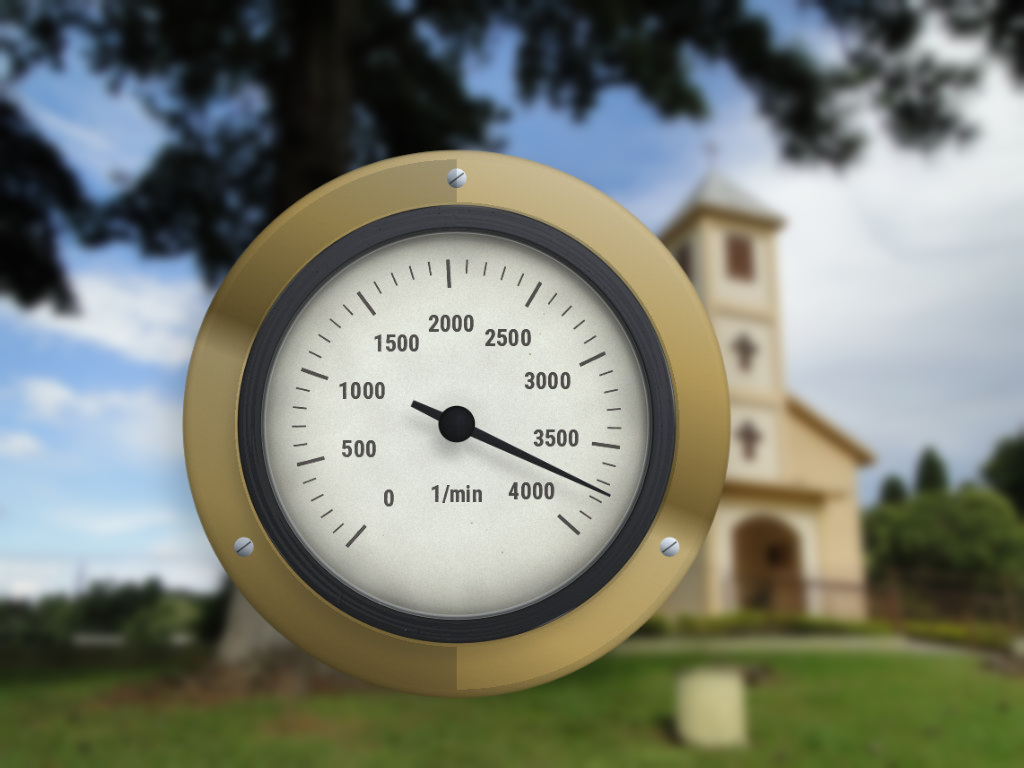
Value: 3750 rpm
